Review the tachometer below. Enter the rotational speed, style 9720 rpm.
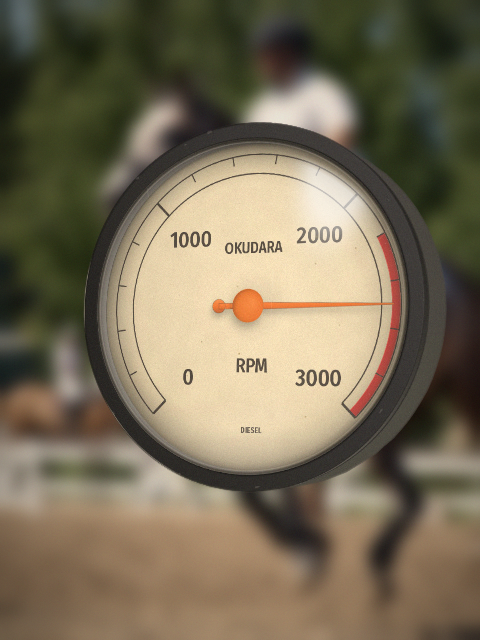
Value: 2500 rpm
